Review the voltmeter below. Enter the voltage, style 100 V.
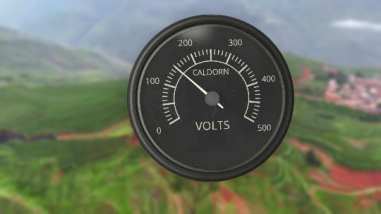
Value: 150 V
